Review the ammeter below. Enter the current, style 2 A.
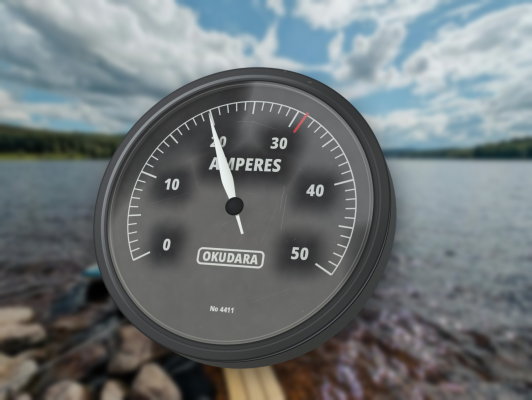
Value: 20 A
